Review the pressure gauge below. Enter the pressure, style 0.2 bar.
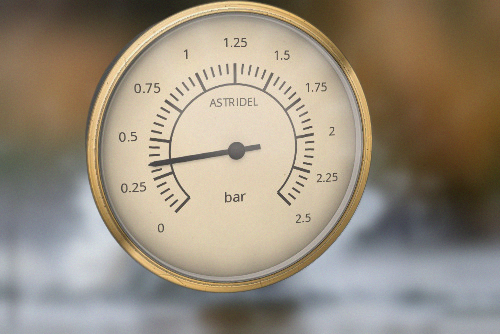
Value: 0.35 bar
